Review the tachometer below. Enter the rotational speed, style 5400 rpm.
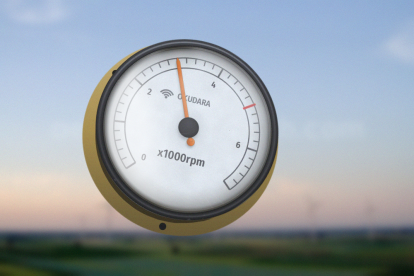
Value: 3000 rpm
